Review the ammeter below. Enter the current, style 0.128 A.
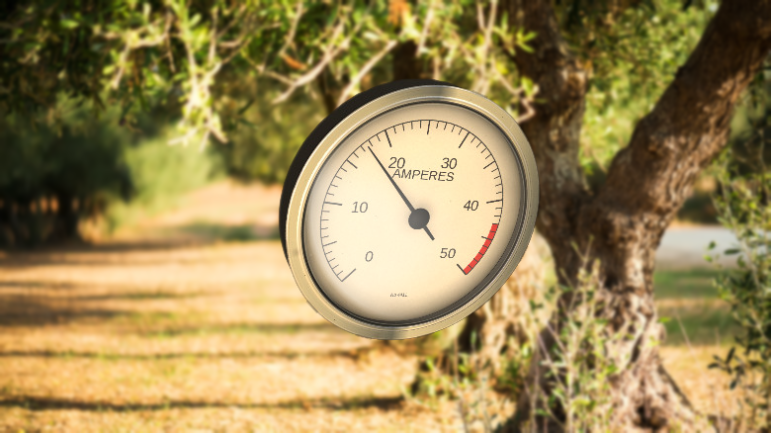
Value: 17.5 A
